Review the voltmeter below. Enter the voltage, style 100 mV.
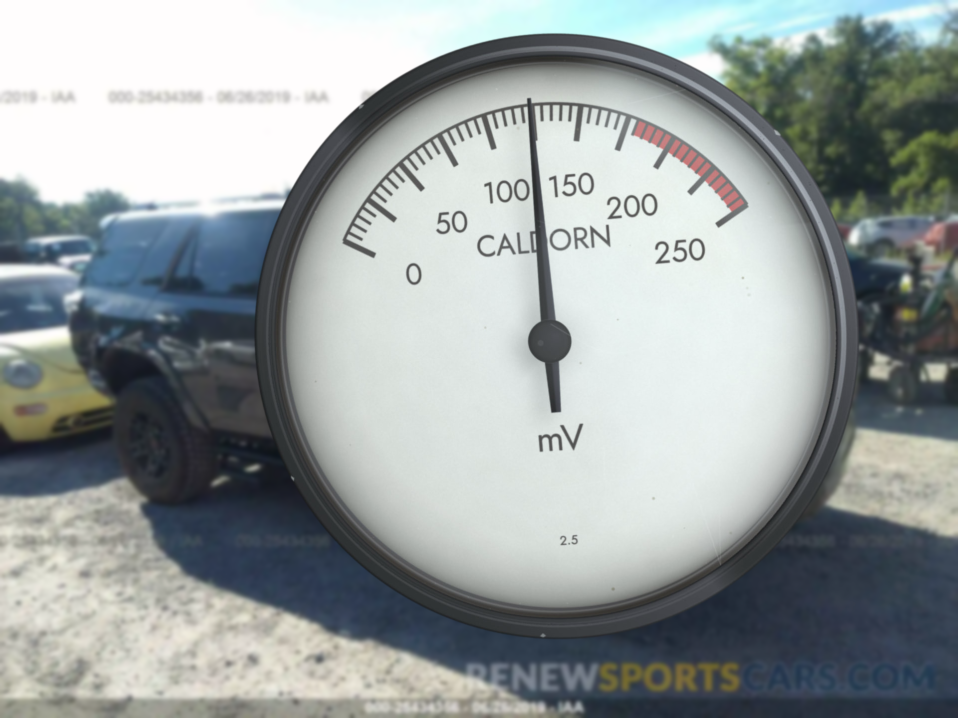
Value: 125 mV
